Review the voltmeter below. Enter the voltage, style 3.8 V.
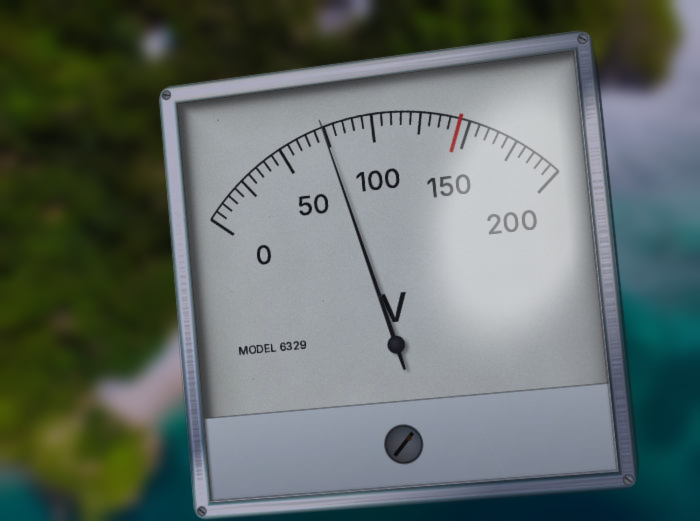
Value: 75 V
